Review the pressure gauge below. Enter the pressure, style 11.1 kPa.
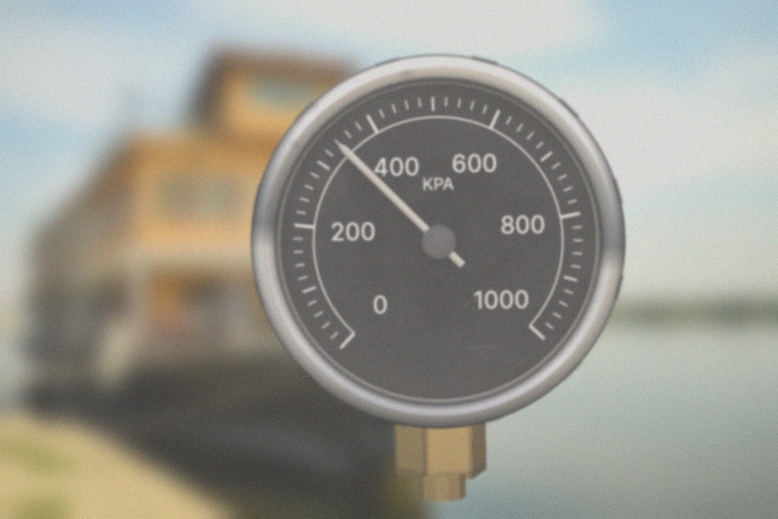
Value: 340 kPa
